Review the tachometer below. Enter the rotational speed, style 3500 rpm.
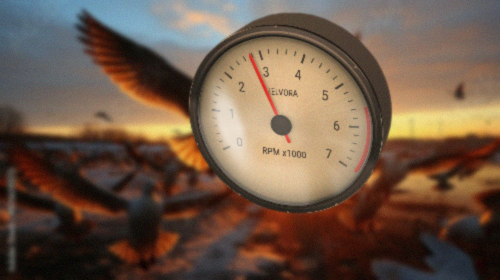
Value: 2800 rpm
